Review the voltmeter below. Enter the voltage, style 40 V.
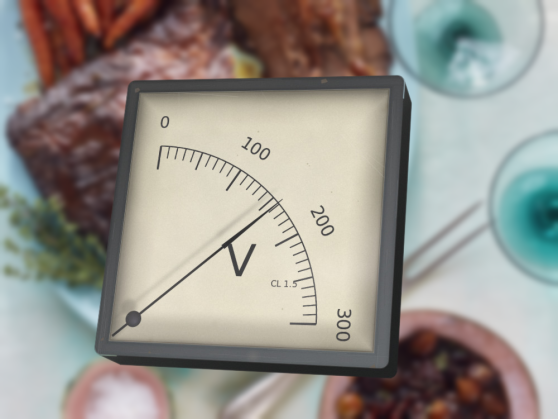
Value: 160 V
